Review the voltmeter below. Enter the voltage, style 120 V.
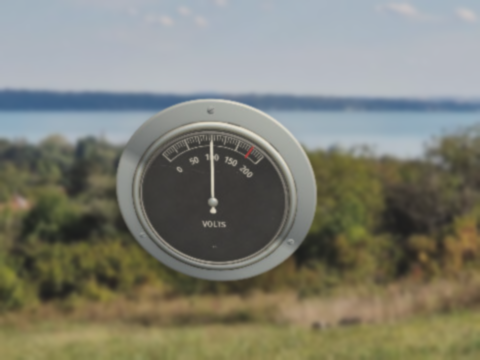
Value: 100 V
